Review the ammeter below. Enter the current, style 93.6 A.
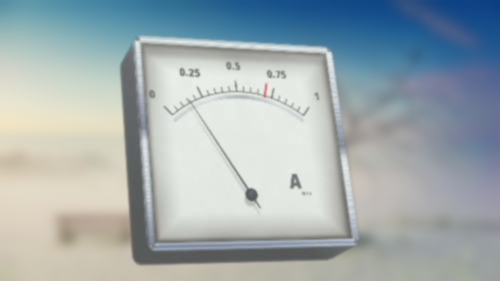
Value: 0.15 A
